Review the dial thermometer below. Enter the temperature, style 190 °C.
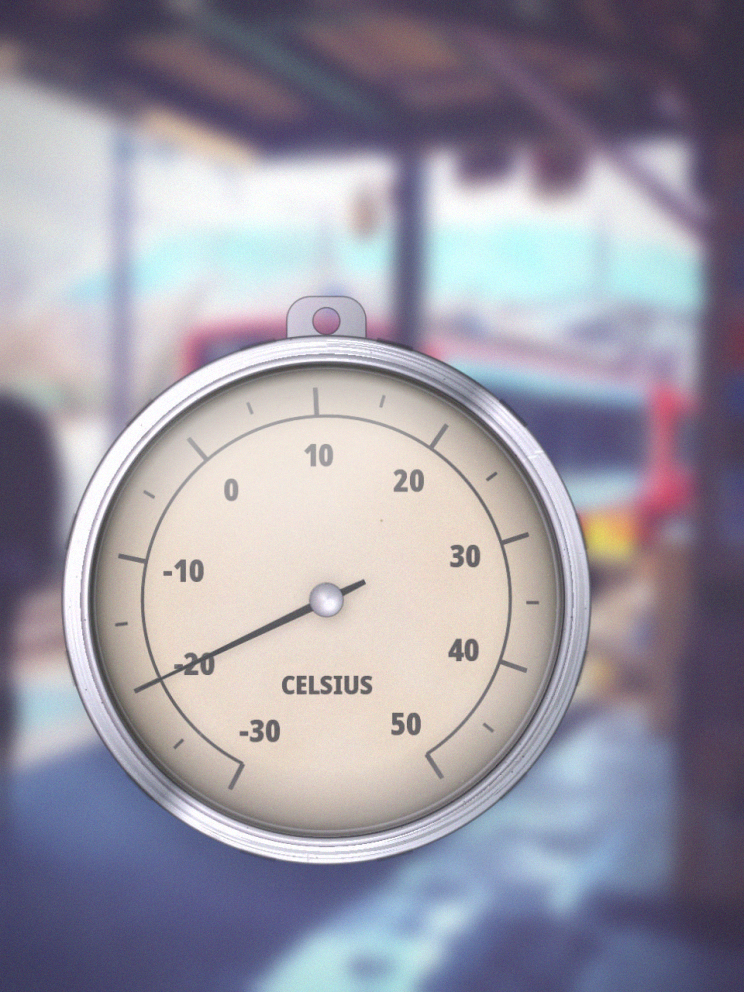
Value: -20 °C
